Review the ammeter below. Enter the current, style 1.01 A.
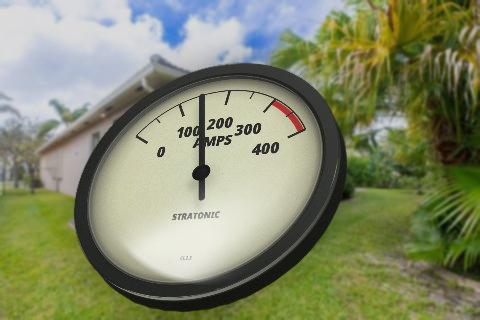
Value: 150 A
